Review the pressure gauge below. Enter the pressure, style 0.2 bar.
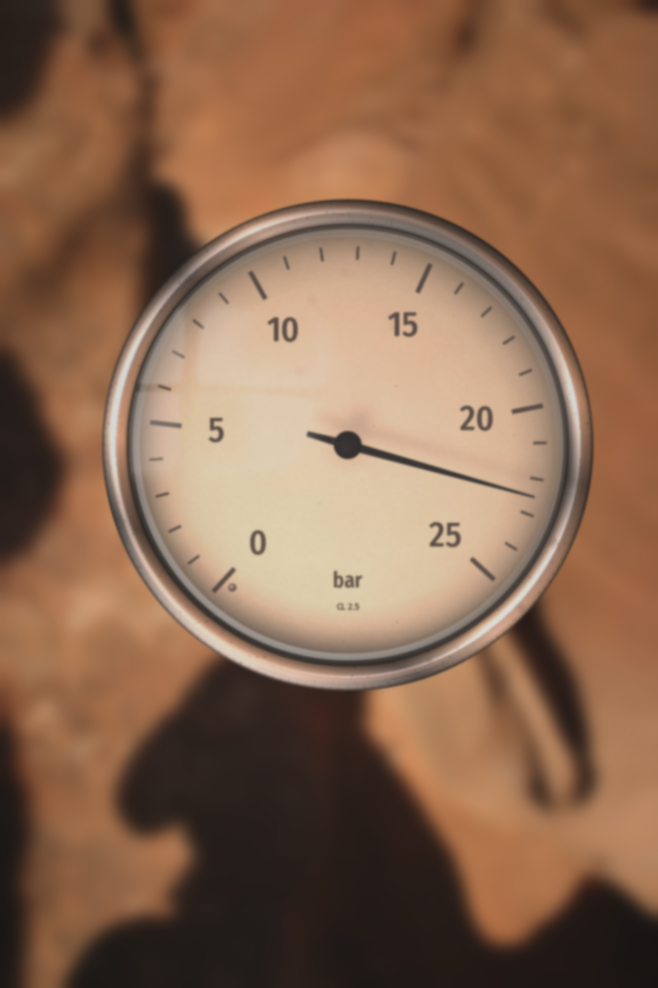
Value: 22.5 bar
